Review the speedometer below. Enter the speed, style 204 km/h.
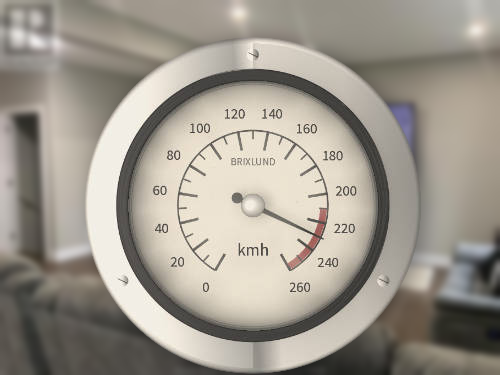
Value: 230 km/h
